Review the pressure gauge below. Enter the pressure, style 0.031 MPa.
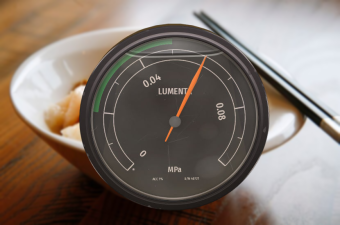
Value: 0.06 MPa
